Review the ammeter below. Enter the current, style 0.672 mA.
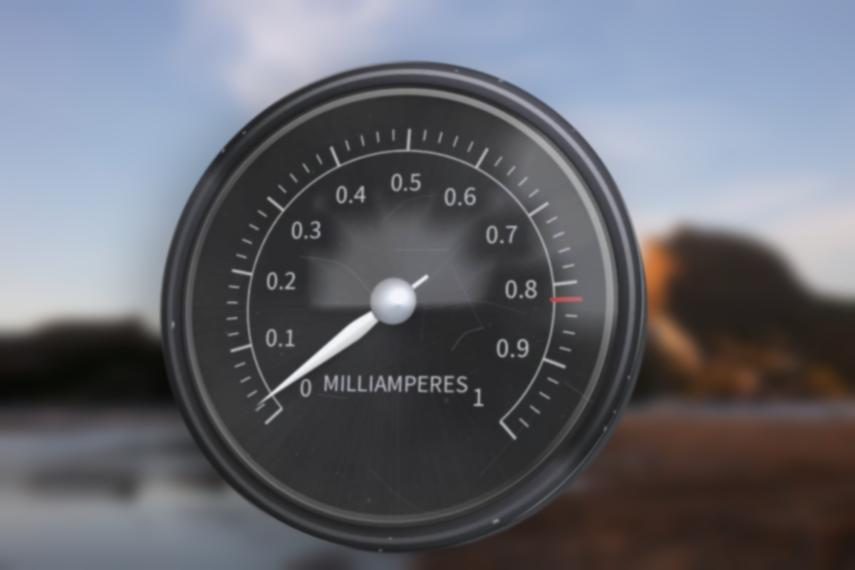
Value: 0.02 mA
